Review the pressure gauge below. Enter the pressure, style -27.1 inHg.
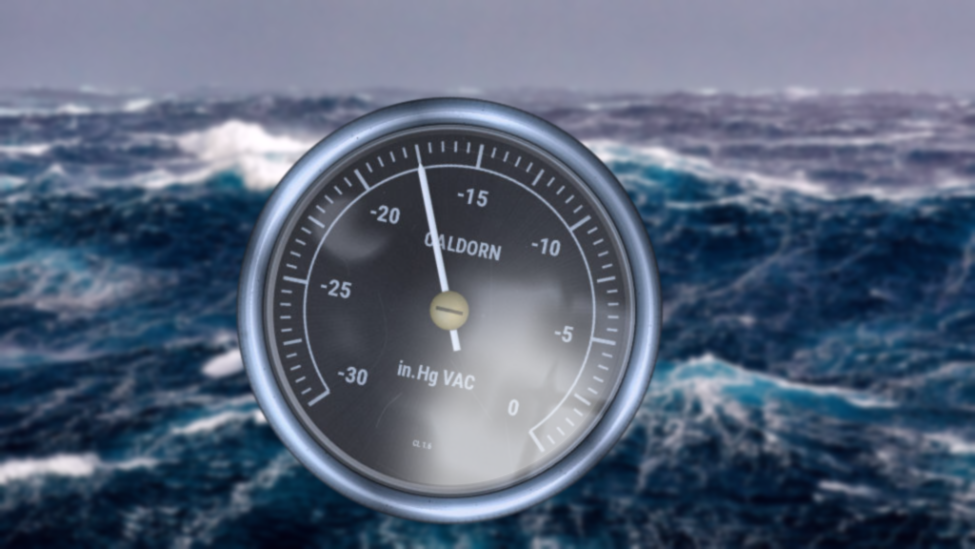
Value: -17.5 inHg
